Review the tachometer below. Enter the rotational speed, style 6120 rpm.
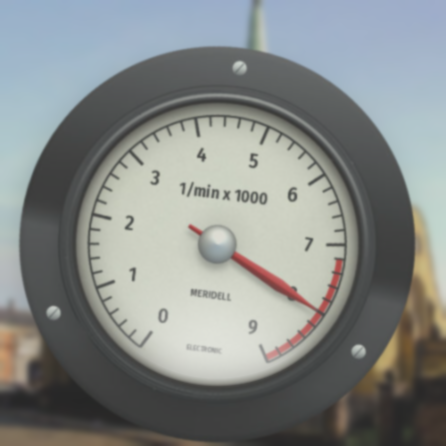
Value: 8000 rpm
